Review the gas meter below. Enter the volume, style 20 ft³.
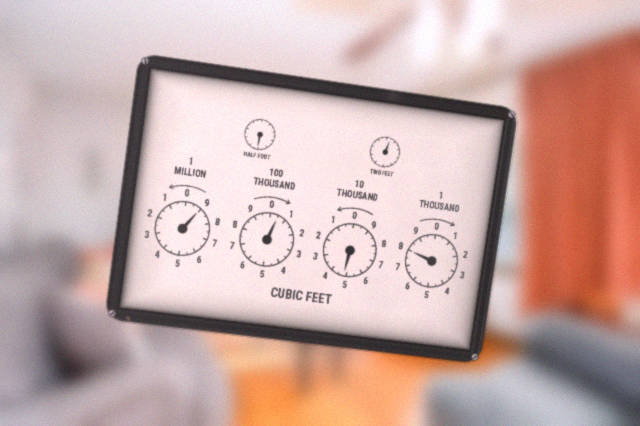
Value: 904800 ft³
